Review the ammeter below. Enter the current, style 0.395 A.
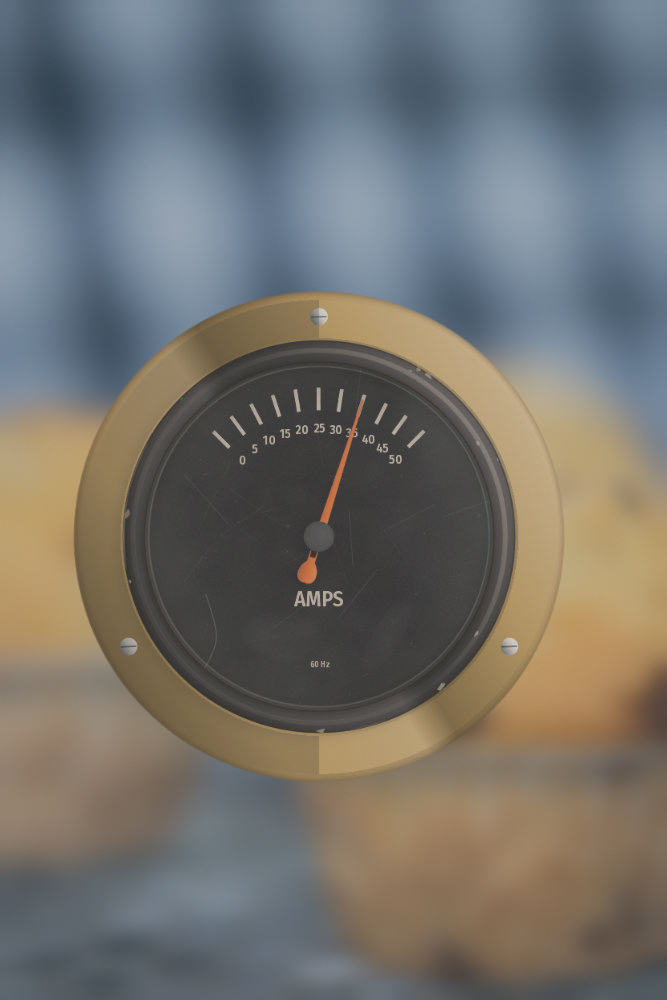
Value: 35 A
